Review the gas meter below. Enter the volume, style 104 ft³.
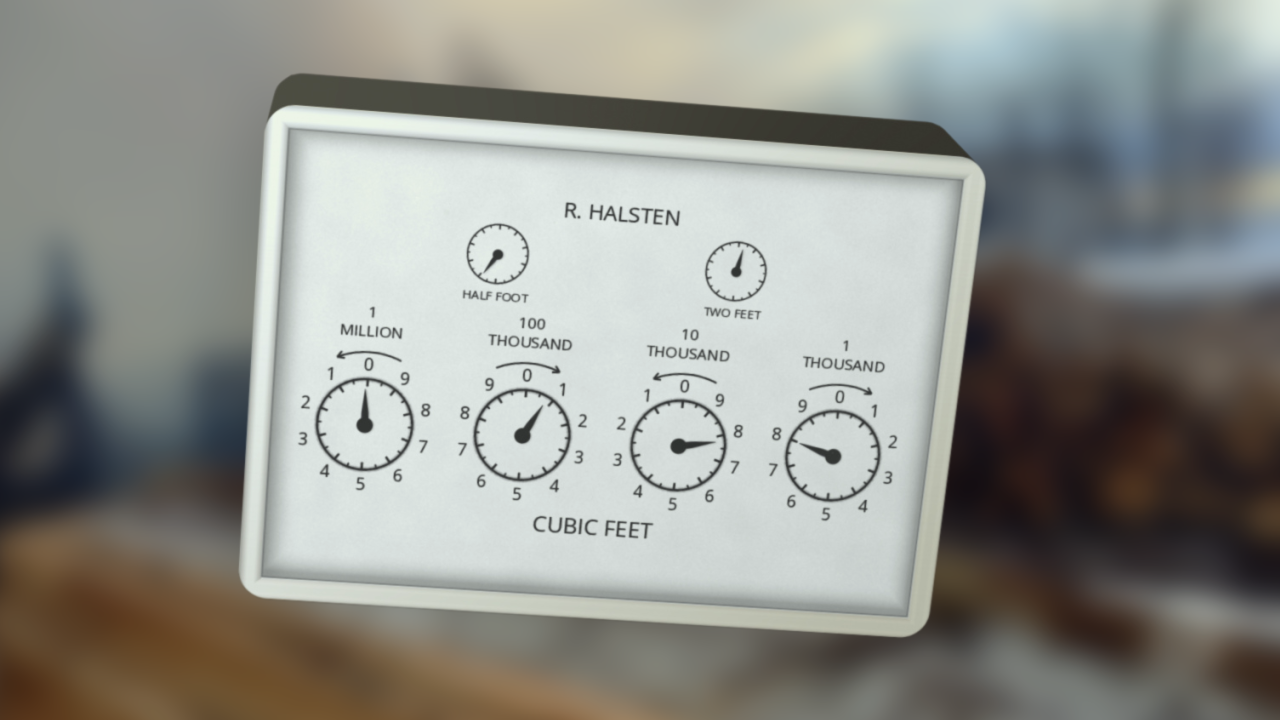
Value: 7800 ft³
